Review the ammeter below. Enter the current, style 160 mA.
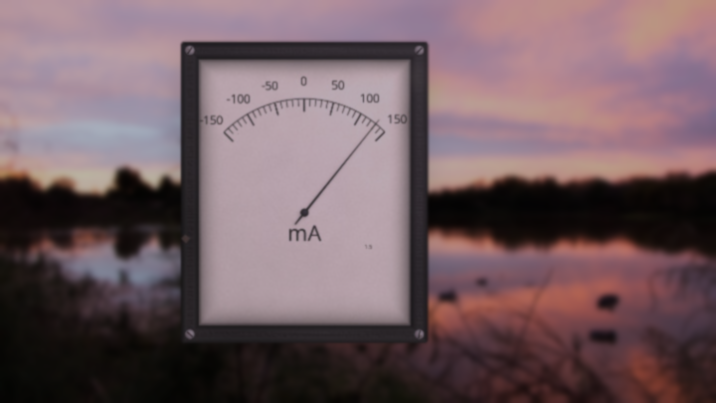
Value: 130 mA
